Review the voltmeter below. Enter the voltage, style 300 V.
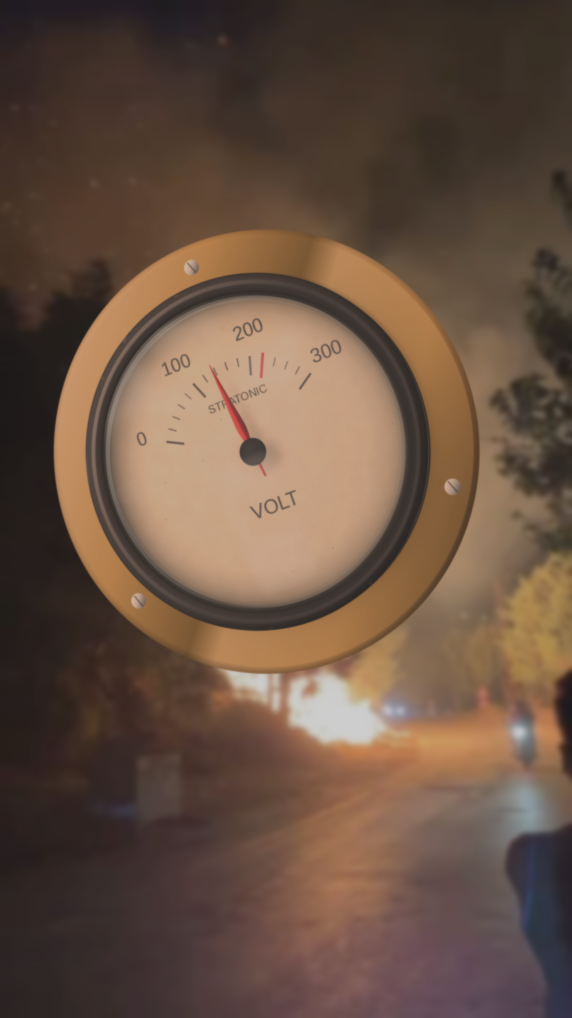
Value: 140 V
